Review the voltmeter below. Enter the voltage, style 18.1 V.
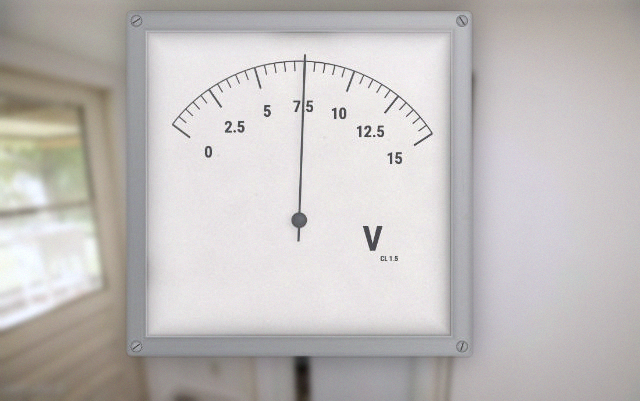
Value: 7.5 V
